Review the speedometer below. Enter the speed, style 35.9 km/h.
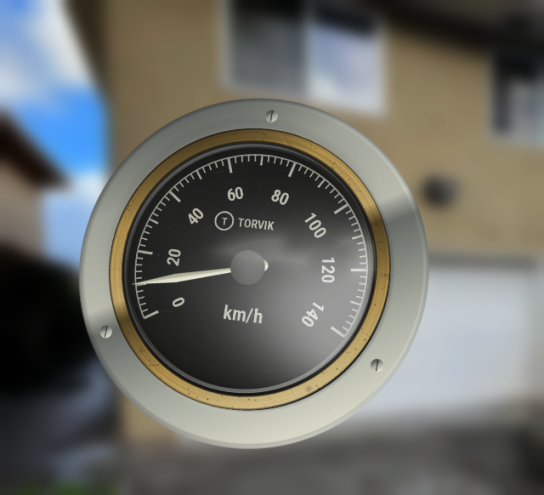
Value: 10 km/h
